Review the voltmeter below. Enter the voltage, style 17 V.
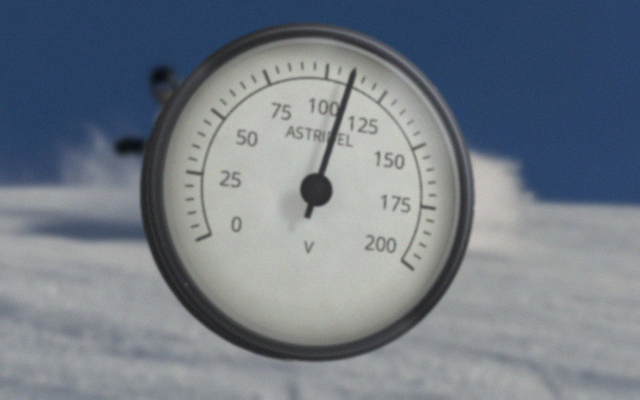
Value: 110 V
